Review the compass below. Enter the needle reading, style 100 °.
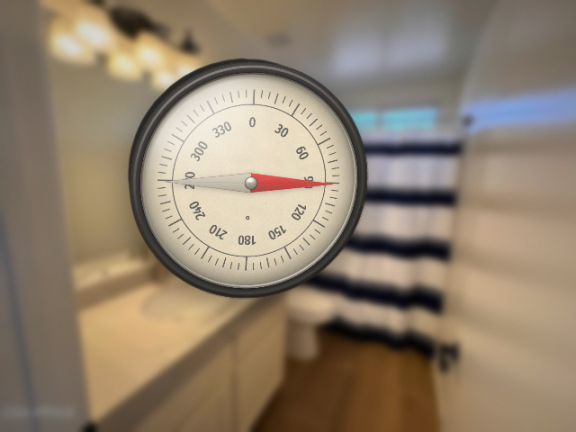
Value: 90 °
